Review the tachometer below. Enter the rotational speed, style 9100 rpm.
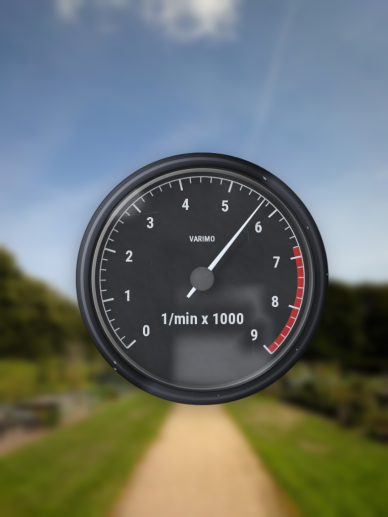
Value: 5700 rpm
